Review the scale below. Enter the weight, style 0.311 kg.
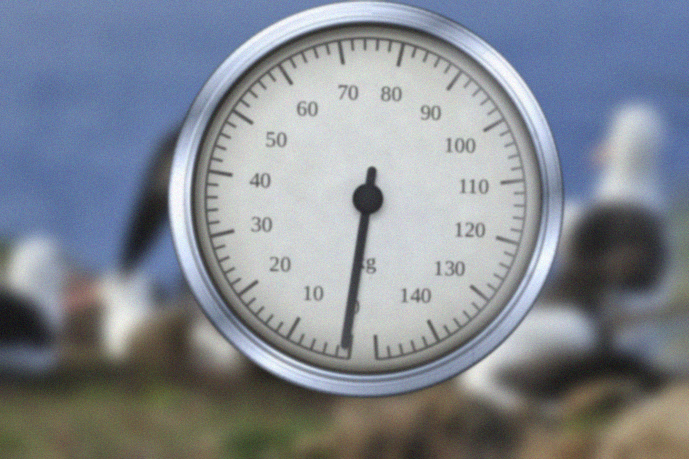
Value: 1 kg
